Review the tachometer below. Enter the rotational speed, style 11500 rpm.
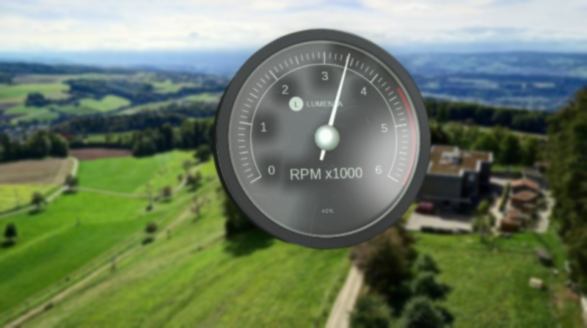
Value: 3400 rpm
